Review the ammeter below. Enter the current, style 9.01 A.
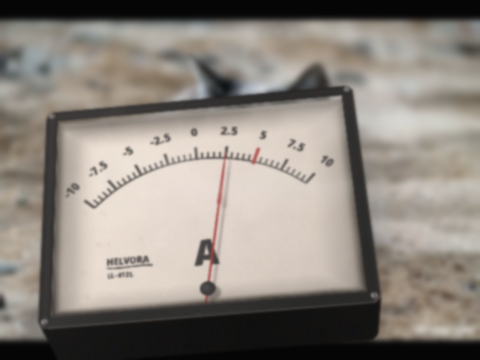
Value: 2.5 A
